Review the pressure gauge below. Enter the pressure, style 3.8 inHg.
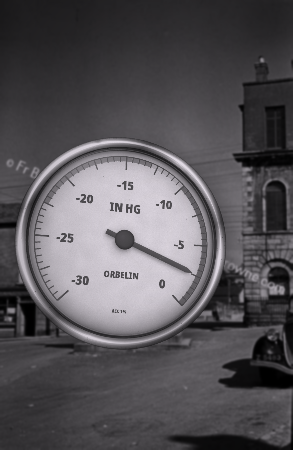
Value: -2.5 inHg
